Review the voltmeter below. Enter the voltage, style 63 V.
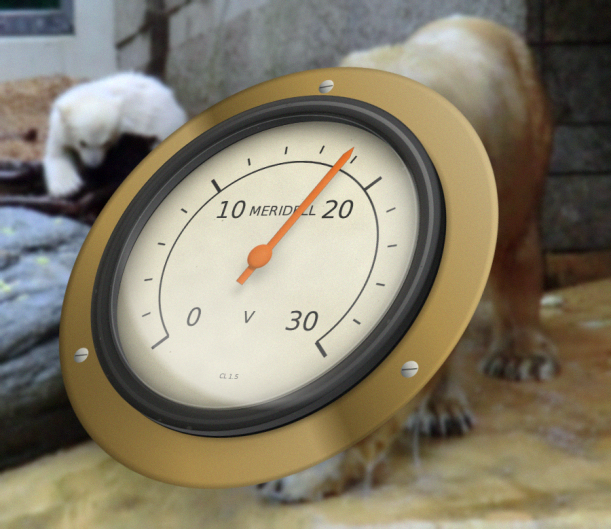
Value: 18 V
